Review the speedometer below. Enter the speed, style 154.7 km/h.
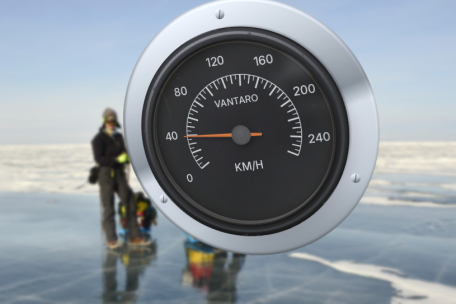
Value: 40 km/h
